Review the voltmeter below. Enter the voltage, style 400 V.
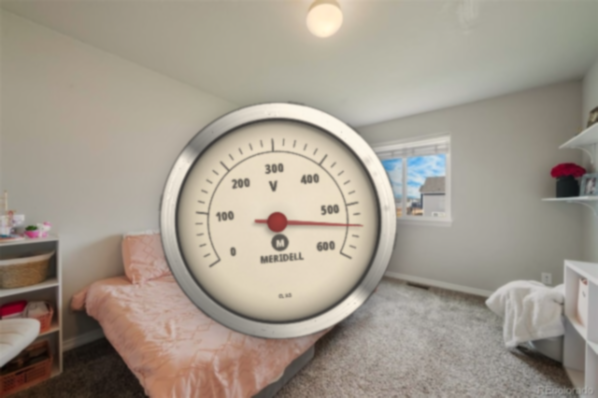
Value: 540 V
